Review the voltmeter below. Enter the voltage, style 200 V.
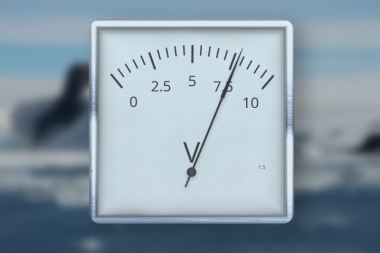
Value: 7.75 V
